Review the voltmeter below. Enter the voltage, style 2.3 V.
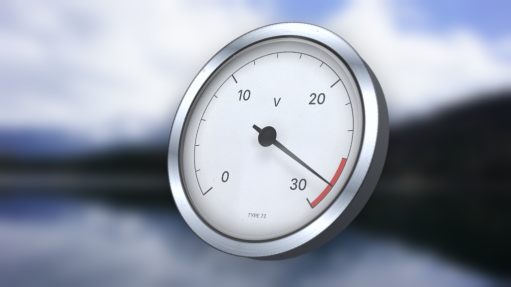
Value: 28 V
